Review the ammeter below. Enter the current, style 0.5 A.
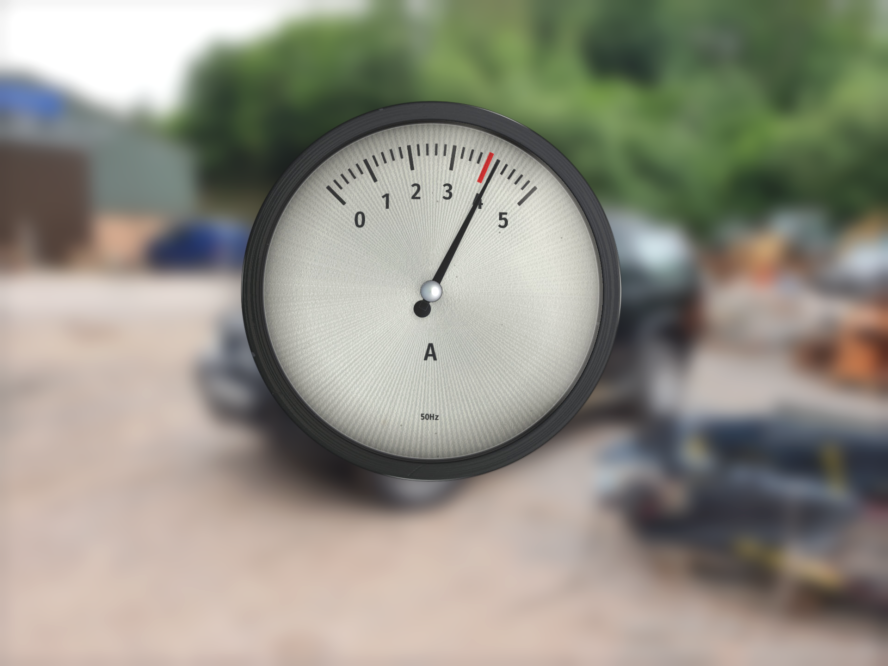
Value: 4 A
